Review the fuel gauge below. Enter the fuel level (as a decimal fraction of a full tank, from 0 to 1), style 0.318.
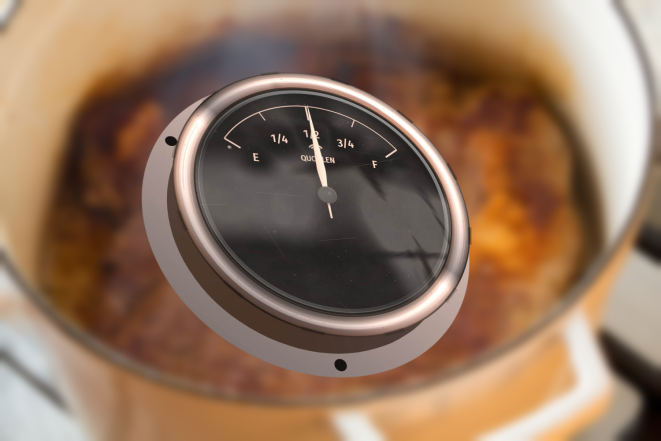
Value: 0.5
